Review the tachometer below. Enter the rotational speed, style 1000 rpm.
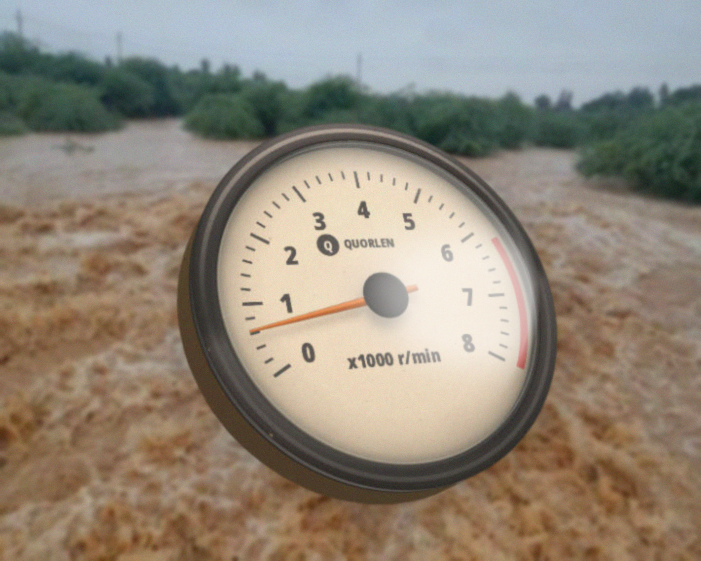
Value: 600 rpm
